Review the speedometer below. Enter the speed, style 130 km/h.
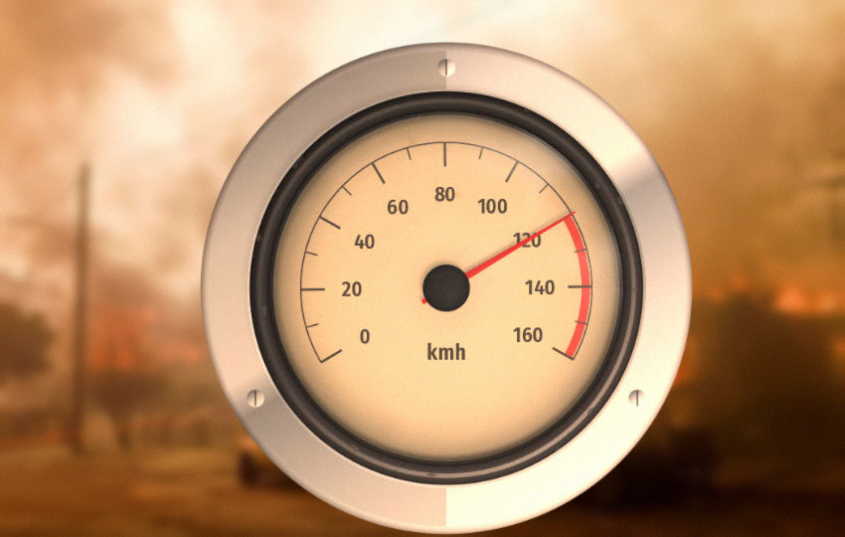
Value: 120 km/h
